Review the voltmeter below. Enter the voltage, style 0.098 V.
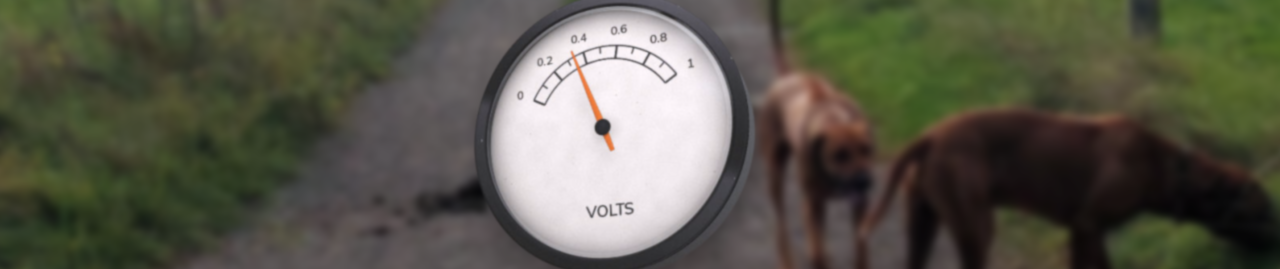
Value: 0.35 V
